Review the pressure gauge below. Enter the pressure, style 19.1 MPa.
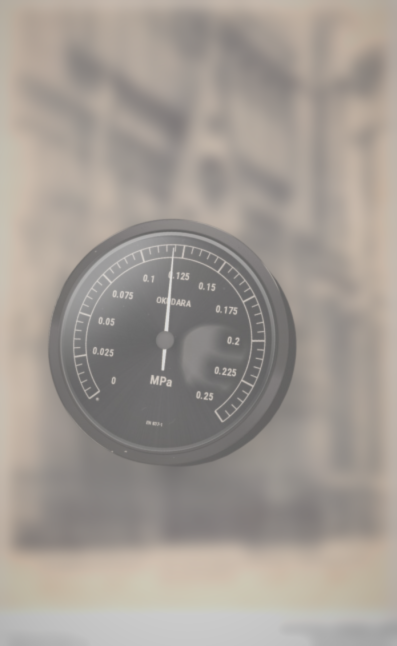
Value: 0.12 MPa
